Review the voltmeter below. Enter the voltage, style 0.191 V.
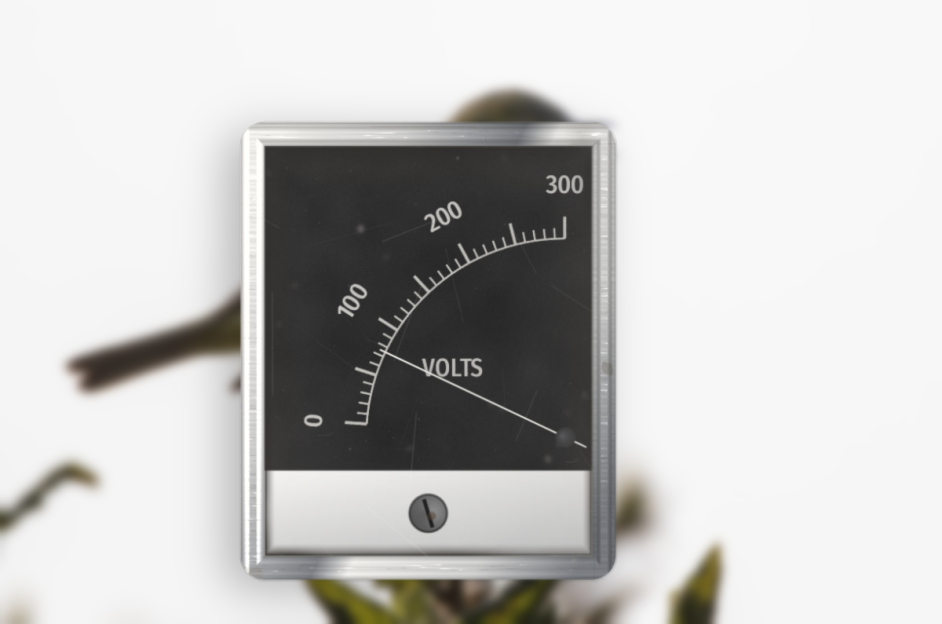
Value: 75 V
